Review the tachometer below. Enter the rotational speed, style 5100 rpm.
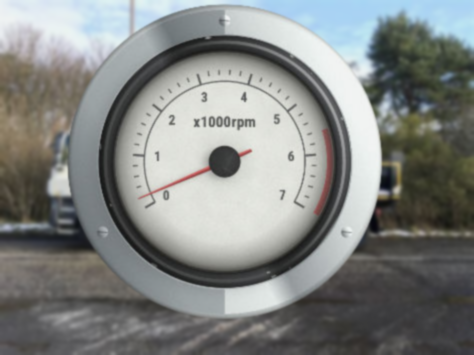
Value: 200 rpm
